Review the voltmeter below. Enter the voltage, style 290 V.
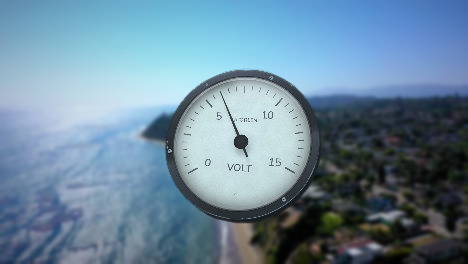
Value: 6 V
